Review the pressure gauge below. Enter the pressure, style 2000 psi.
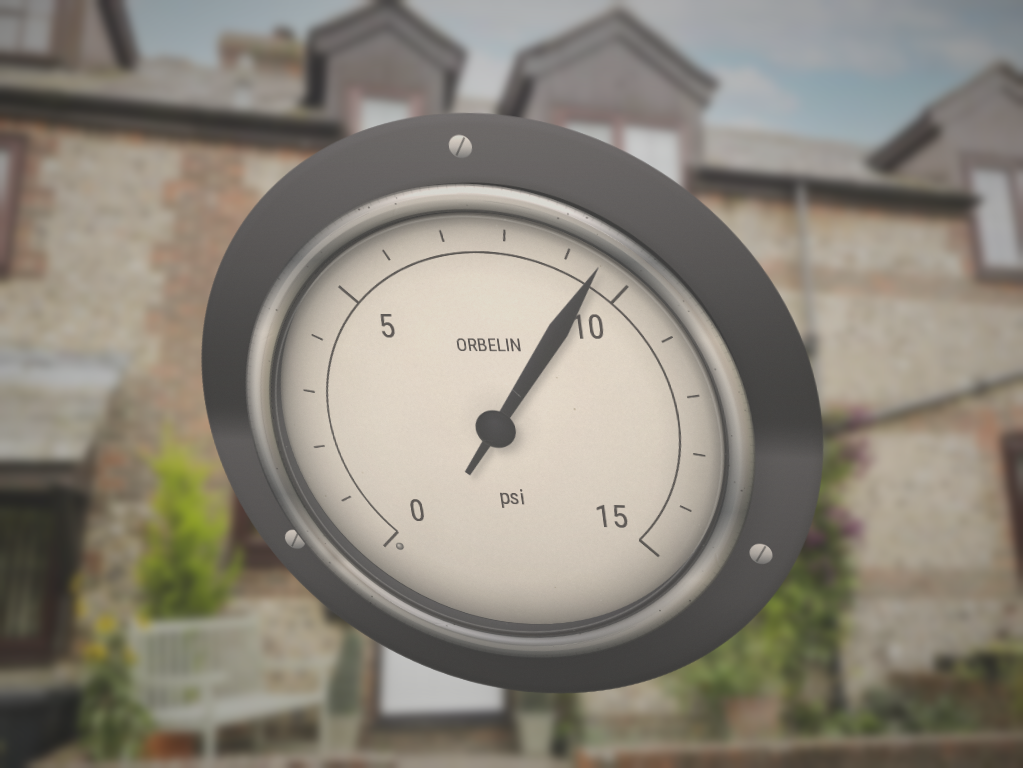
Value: 9.5 psi
